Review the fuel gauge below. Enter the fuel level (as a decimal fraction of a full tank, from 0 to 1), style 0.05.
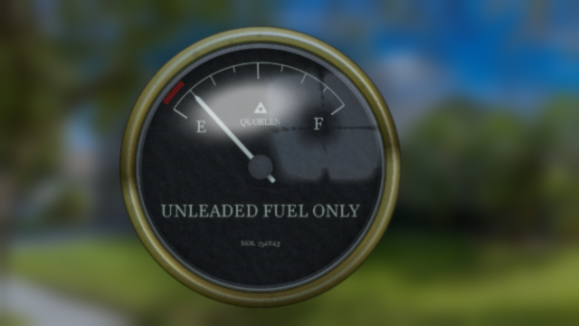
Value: 0.125
